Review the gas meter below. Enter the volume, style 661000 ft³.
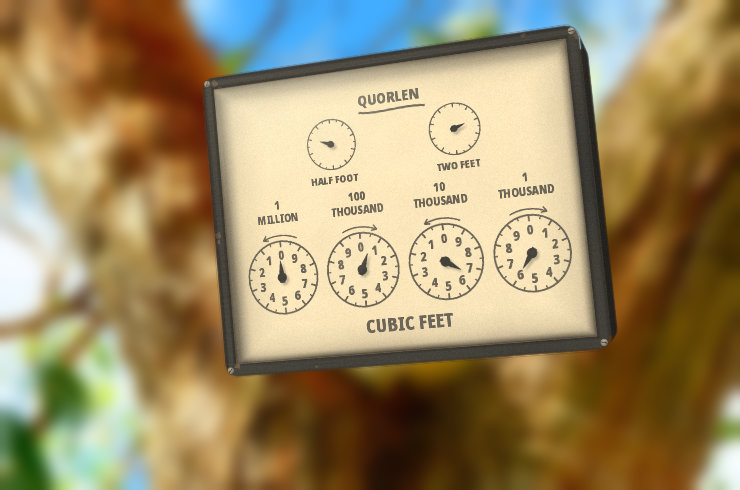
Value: 6600 ft³
